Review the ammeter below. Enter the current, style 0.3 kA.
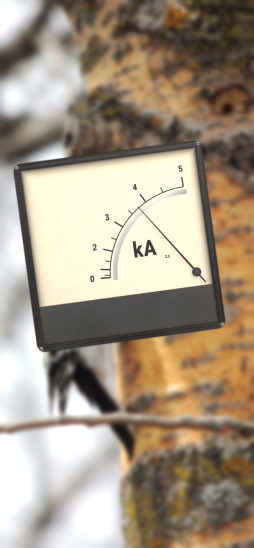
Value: 3.75 kA
